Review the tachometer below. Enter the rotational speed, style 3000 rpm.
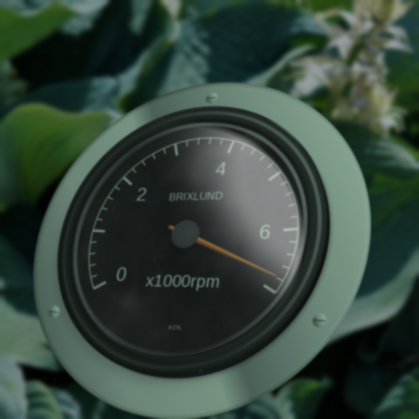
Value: 6800 rpm
